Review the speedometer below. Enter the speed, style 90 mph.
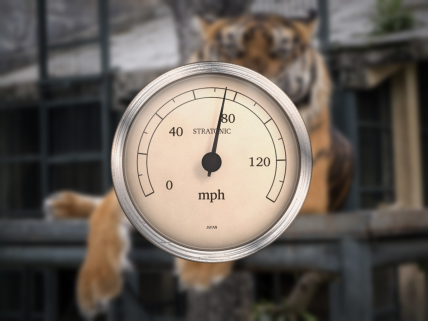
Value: 75 mph
